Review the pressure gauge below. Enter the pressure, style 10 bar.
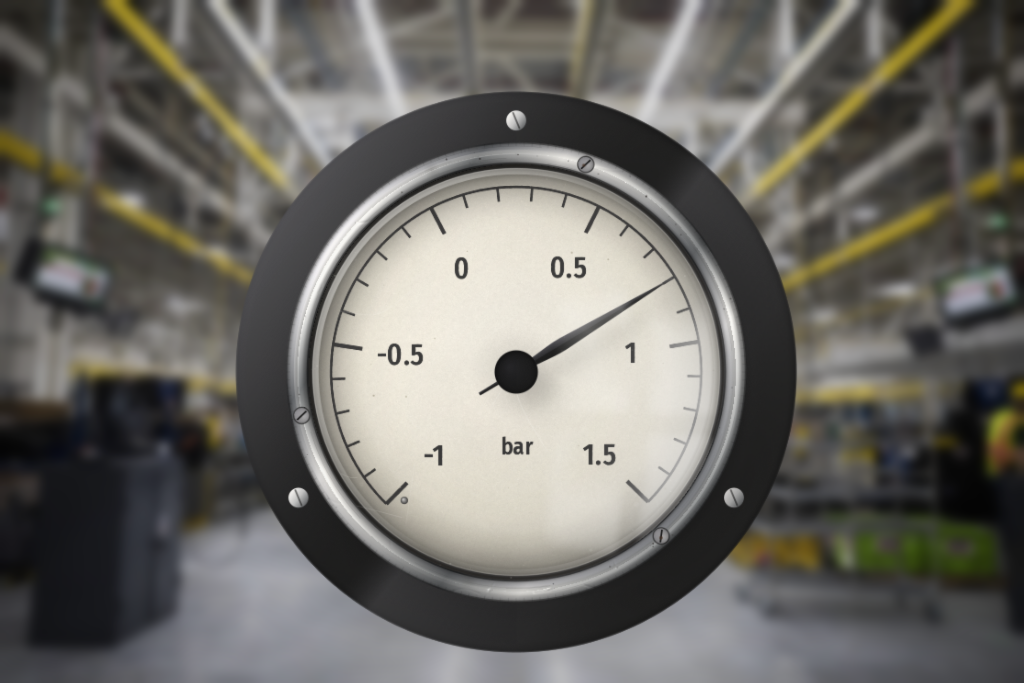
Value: 0.8 bar
